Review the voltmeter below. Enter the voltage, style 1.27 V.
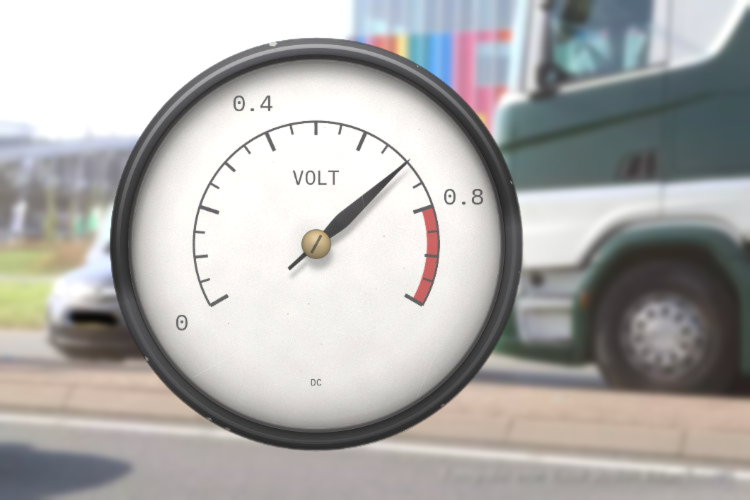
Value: 0.7 V
